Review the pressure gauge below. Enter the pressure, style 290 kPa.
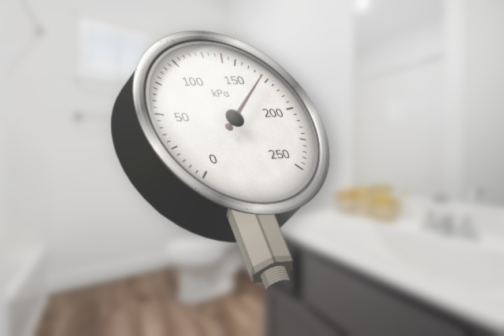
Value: 170 kPa
